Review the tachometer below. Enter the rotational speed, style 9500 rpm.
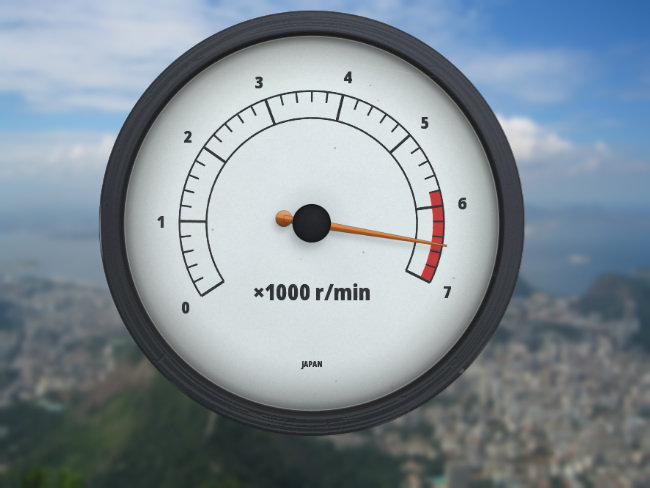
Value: 6500 rpm
